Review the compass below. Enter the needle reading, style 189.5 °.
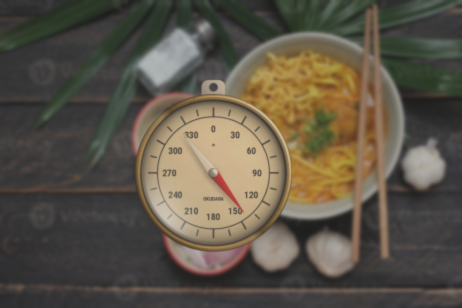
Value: 142.5 °
